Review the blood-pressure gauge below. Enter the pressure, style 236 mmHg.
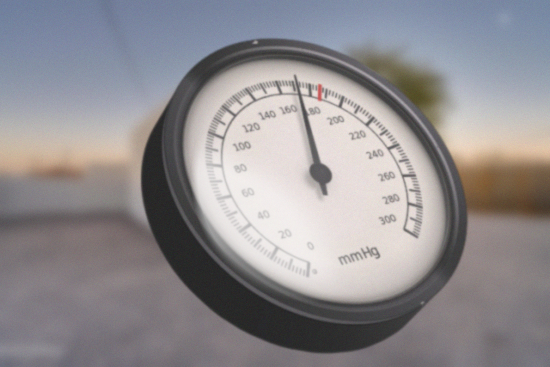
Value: 170 mmHg
